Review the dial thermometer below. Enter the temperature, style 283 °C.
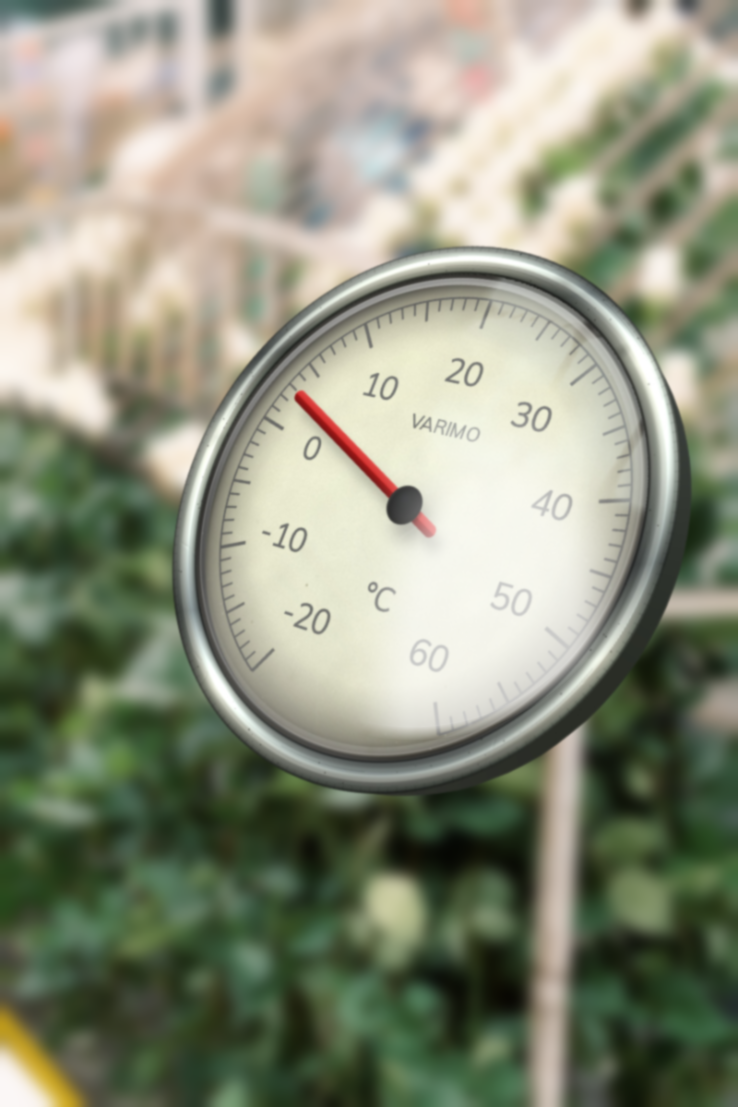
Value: 3 °C
